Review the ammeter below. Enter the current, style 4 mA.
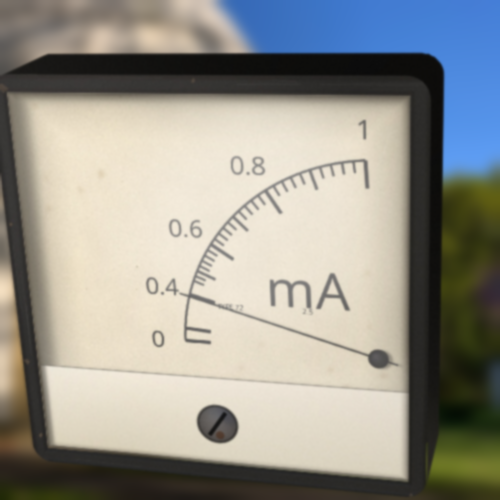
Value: 0.4 mA
